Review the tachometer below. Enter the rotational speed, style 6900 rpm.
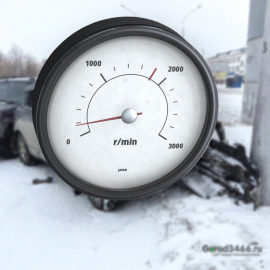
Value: 200 rpm
